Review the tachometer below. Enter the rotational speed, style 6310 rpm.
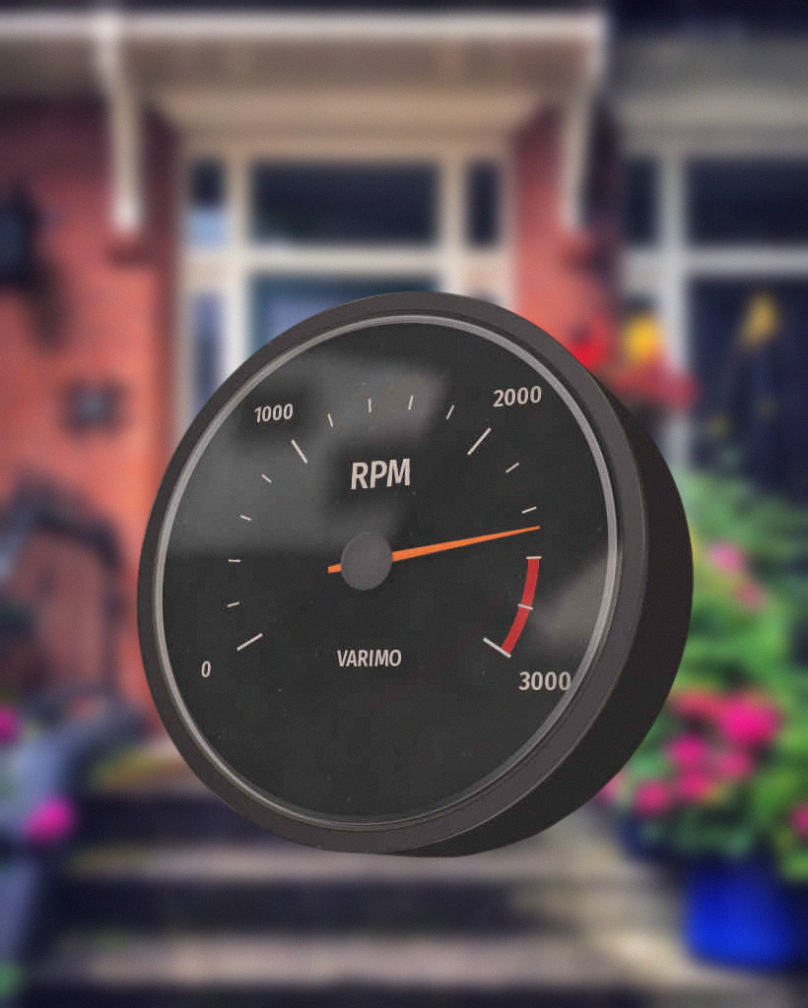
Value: 2500 rpm
